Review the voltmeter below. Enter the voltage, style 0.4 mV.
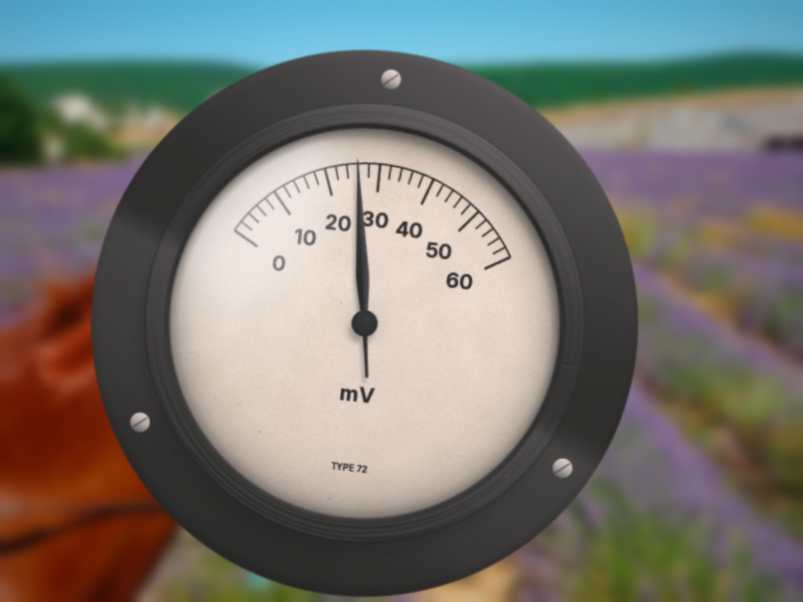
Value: 26 mV
